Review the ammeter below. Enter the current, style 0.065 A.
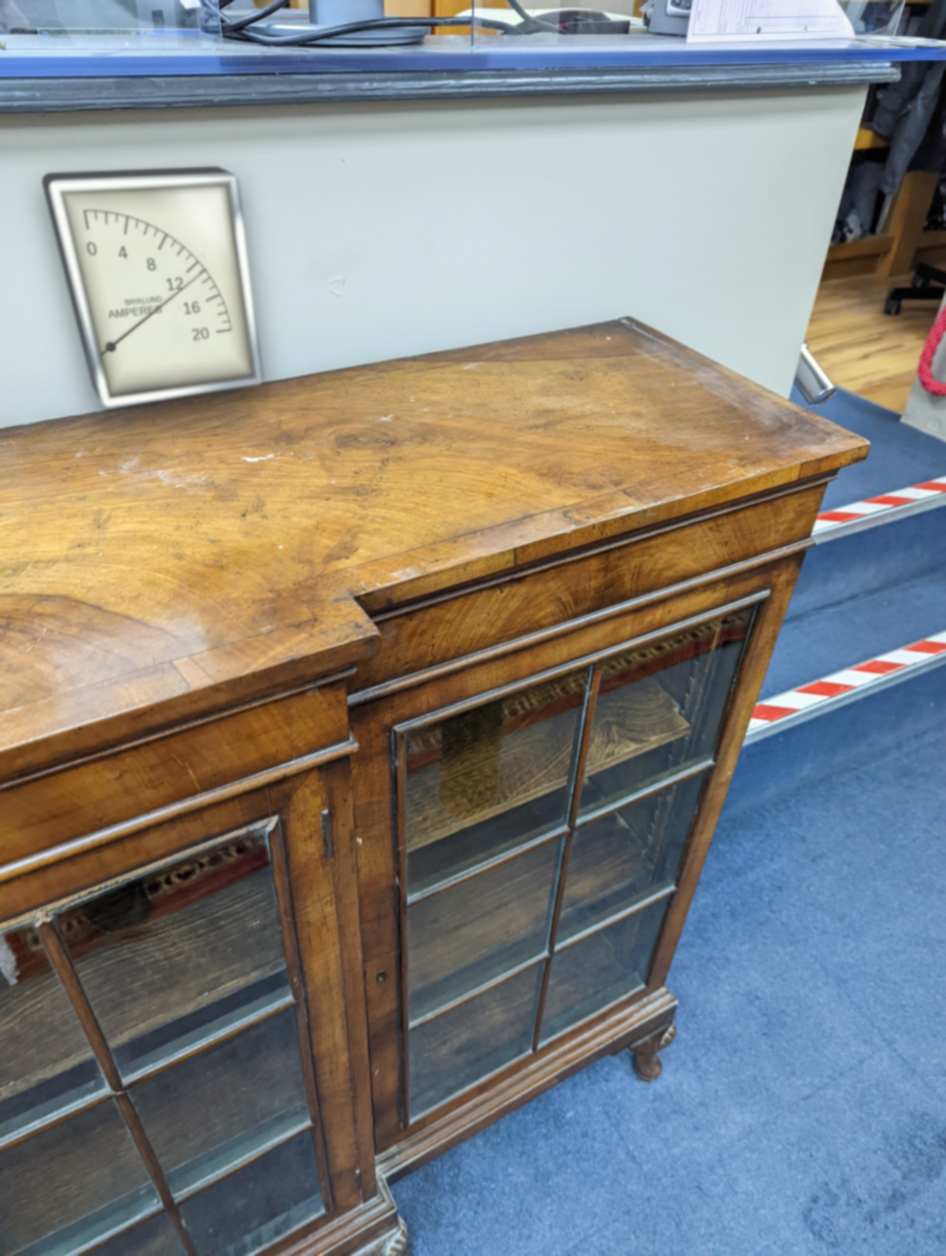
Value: 13 A
